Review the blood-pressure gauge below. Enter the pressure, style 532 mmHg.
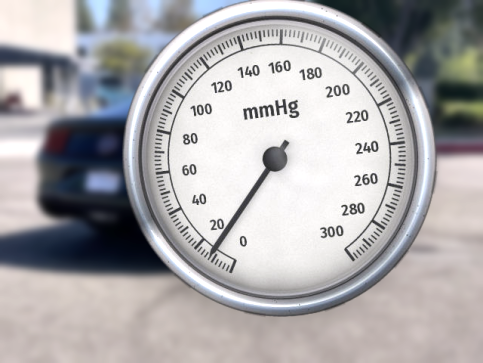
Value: 12 mmHg
